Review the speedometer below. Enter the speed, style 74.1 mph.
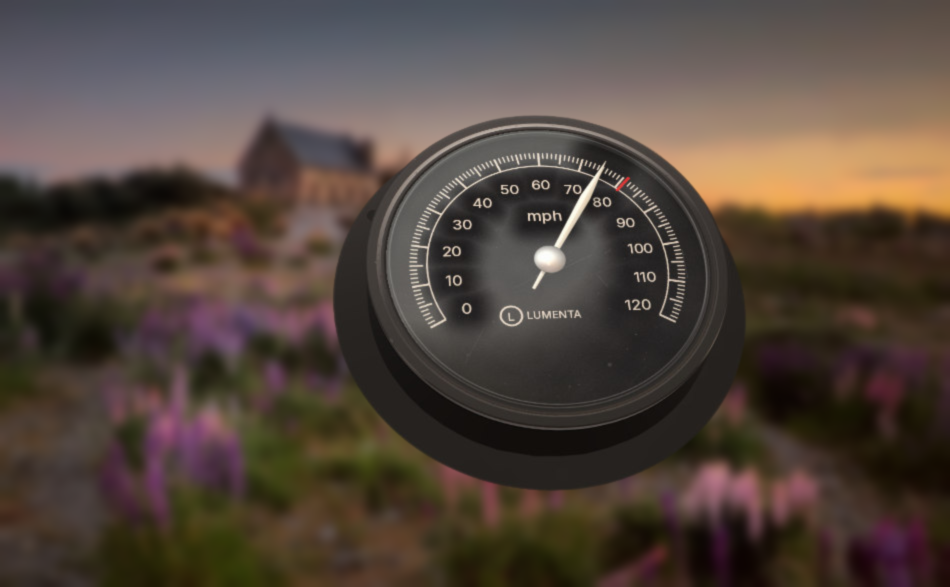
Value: 75 mph
